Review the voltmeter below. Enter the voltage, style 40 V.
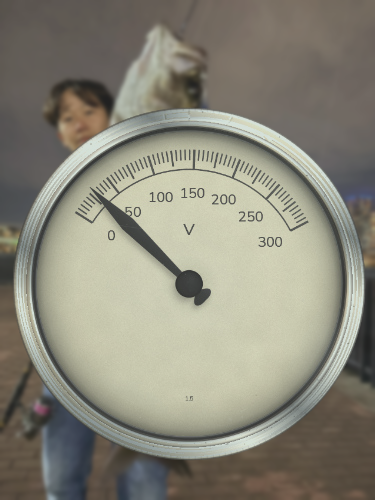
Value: 30 V
